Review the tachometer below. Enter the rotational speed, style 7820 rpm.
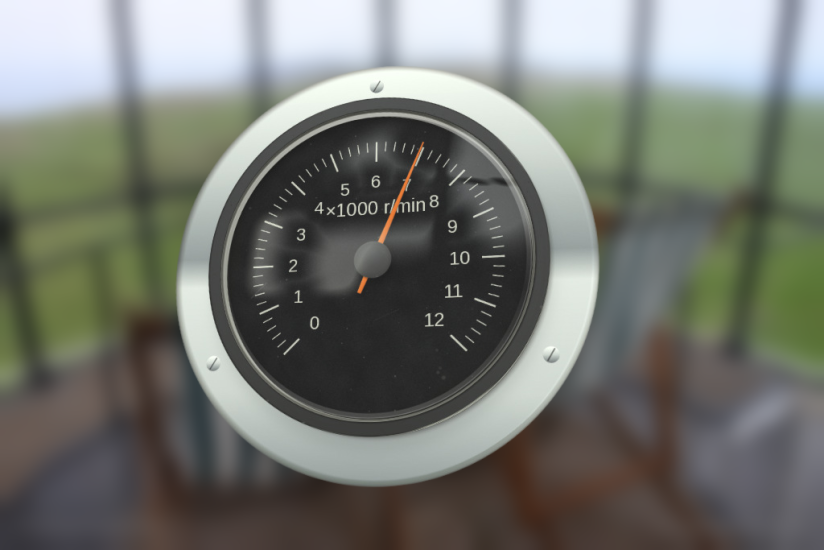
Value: 7000 rpm
